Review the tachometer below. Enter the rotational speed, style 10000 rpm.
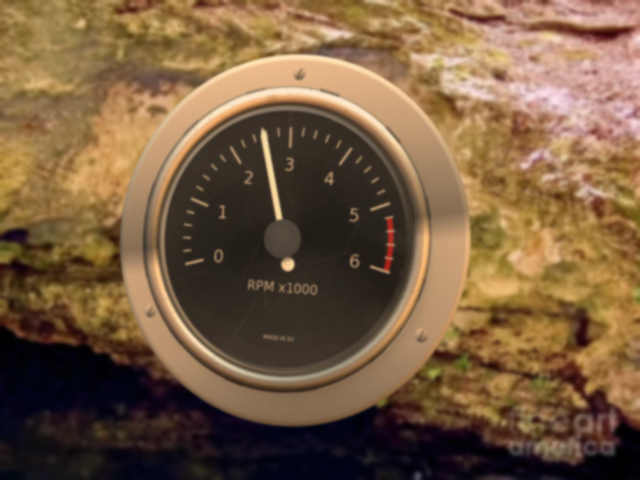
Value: 2600 rpm
